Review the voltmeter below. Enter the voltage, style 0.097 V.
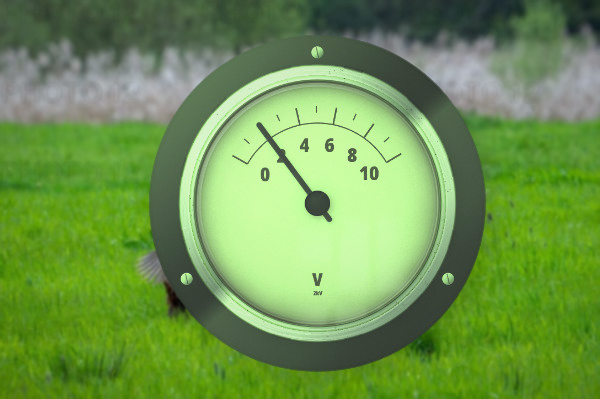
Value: 2 V
